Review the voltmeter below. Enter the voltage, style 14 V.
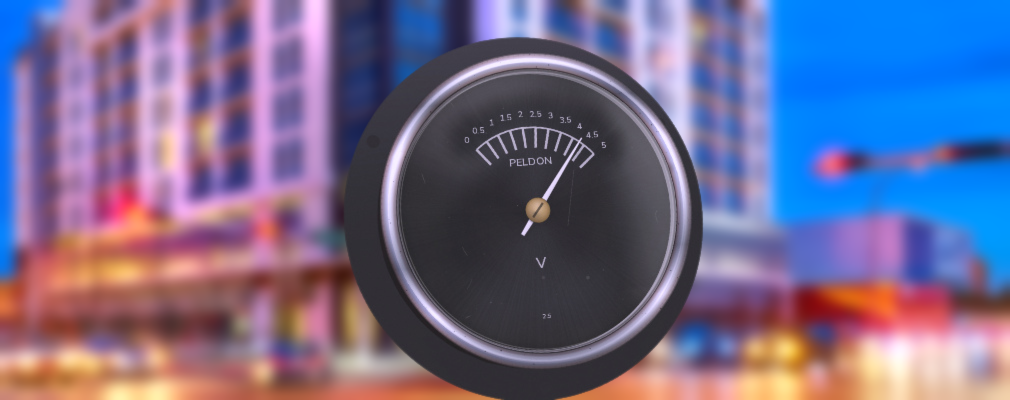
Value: 4.25 V
